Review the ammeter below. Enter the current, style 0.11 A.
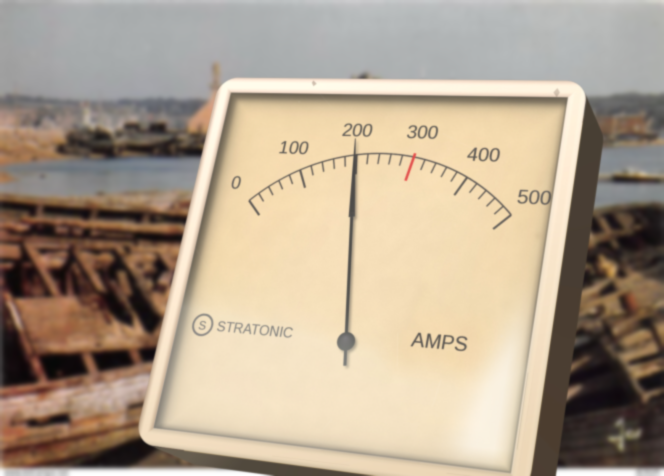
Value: 200 A
